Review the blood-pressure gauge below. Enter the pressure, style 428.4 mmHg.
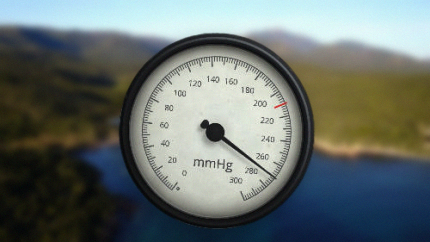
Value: 270 mmHg
